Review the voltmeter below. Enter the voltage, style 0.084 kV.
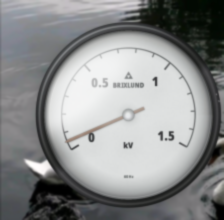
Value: 0.05 kV
